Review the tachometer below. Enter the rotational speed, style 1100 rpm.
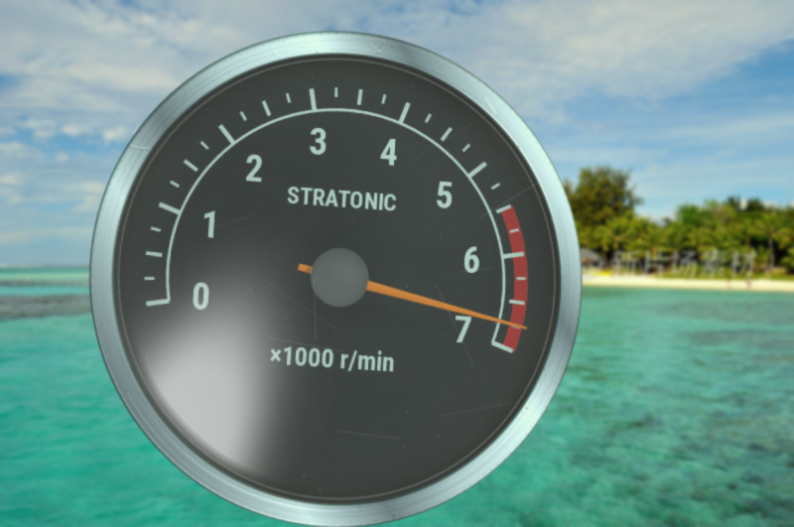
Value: 6750 rpm
